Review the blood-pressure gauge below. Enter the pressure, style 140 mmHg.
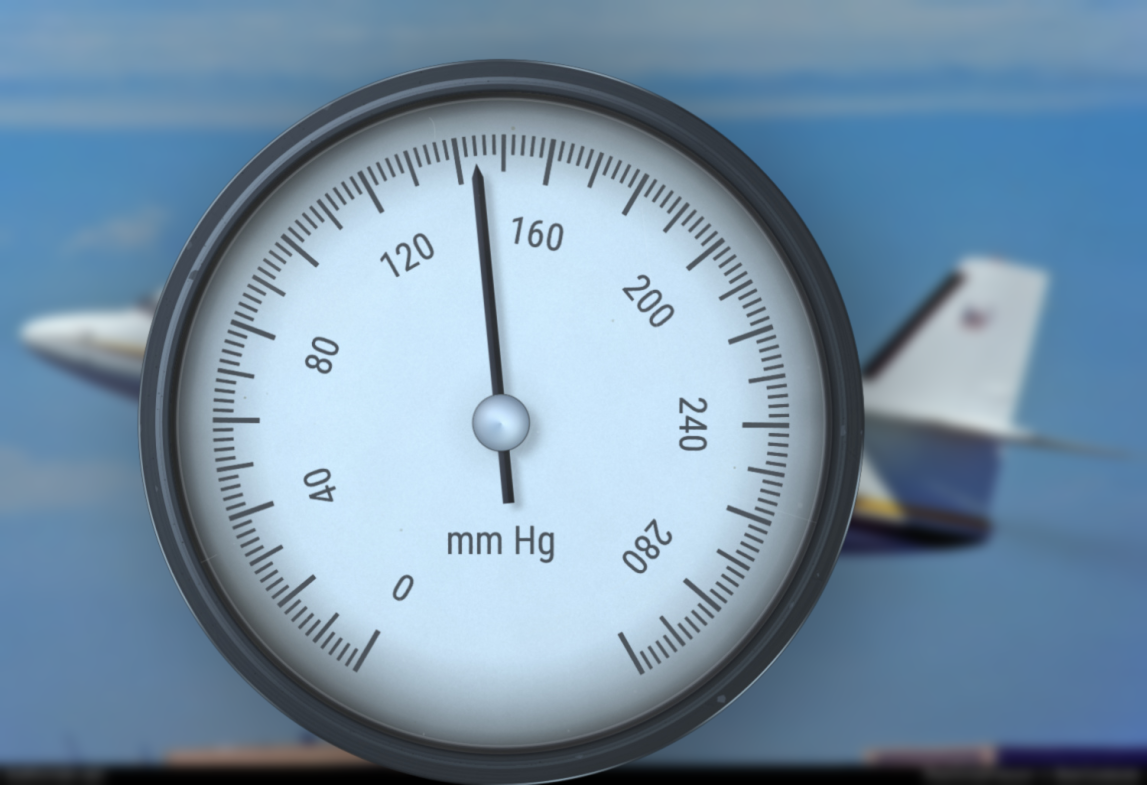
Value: 144 mmHg
